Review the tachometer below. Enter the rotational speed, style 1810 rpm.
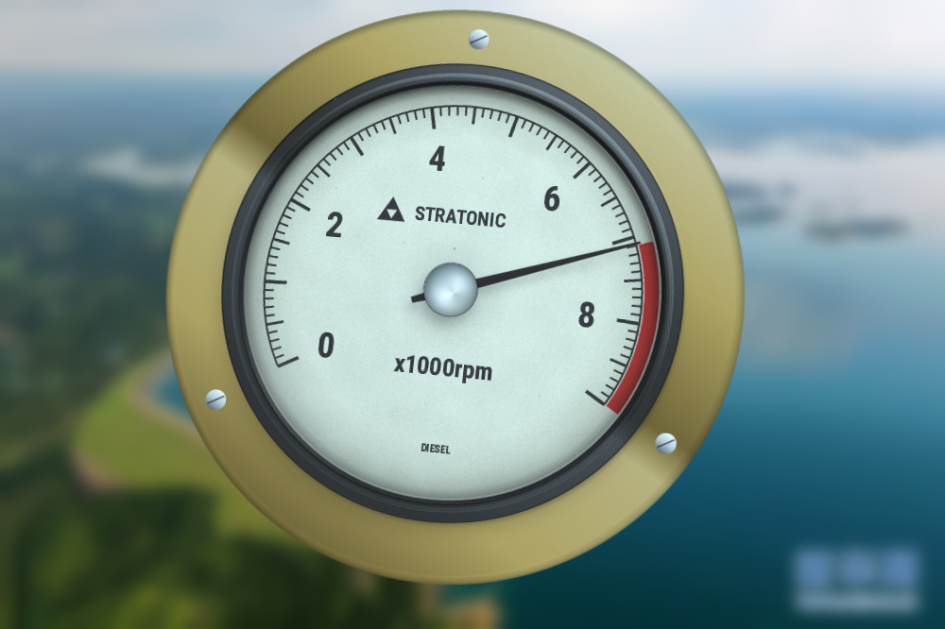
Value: 7100 rpm
